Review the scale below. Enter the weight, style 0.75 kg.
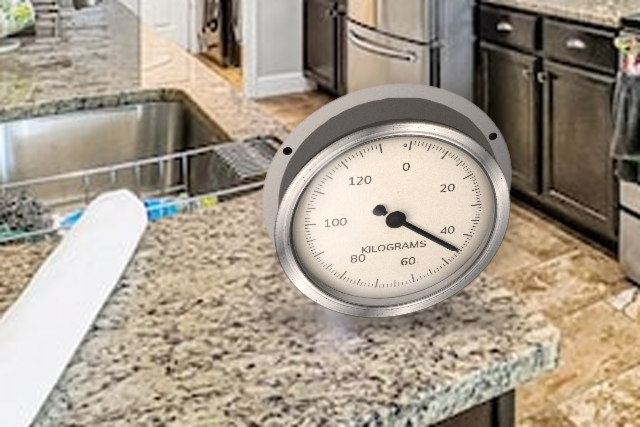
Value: 45 kg
